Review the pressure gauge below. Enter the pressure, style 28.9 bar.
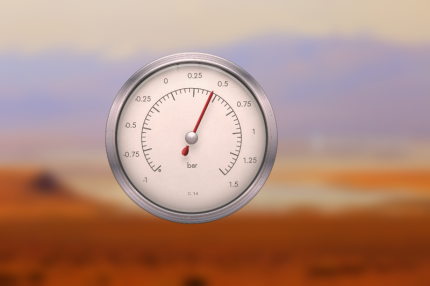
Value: 0.45 bar
